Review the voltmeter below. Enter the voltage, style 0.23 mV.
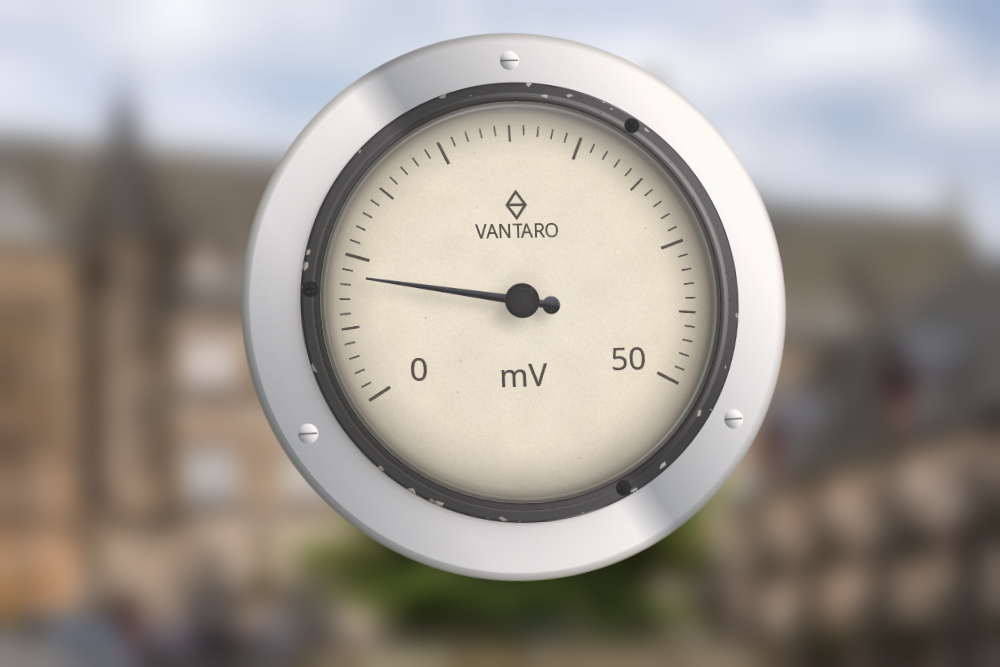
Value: 8.5 mV
